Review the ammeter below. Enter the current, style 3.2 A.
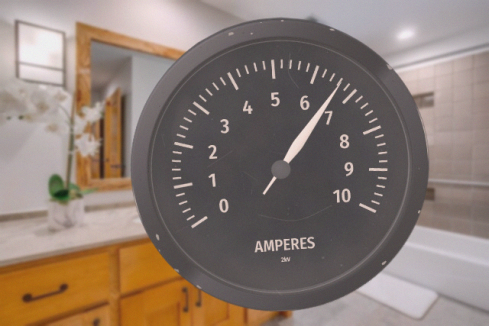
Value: 6.6 A
